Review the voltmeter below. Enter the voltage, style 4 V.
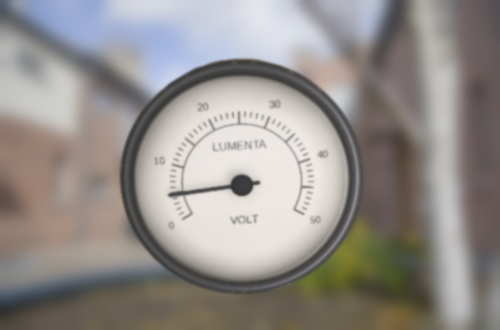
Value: 5 V
